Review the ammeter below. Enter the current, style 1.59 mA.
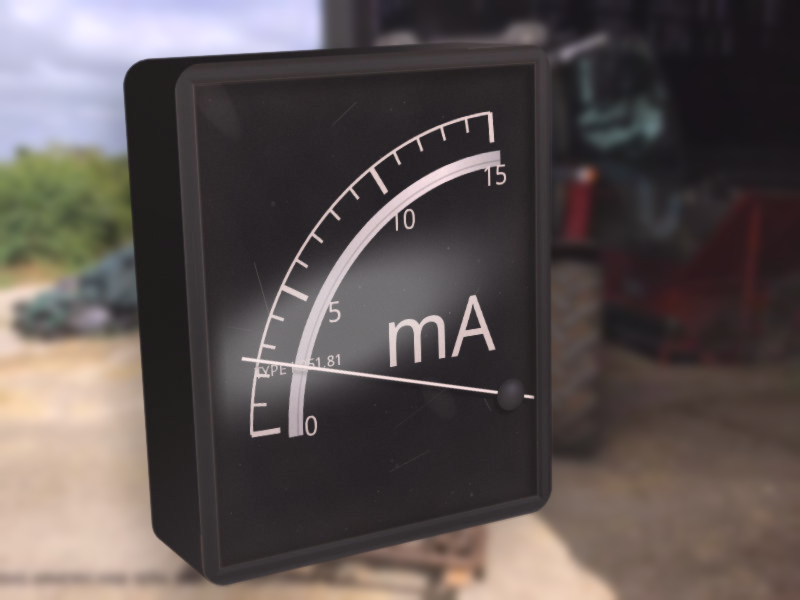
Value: 2.5 mA
